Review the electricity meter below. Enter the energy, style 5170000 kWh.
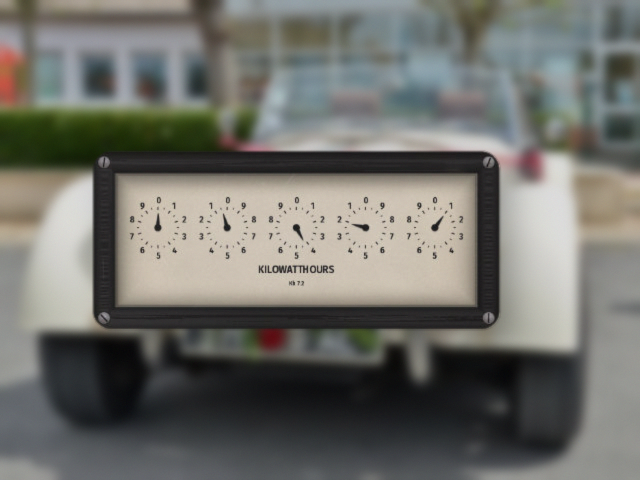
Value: 421 kWh
